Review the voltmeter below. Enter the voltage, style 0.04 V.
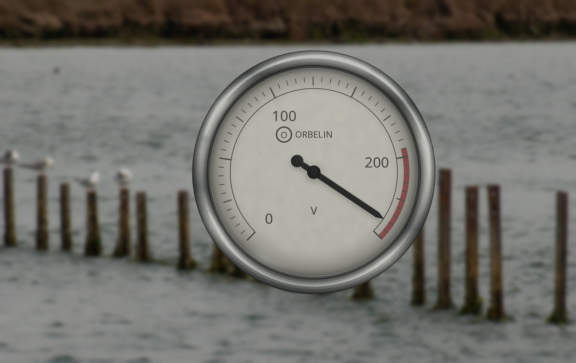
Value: 240 V
